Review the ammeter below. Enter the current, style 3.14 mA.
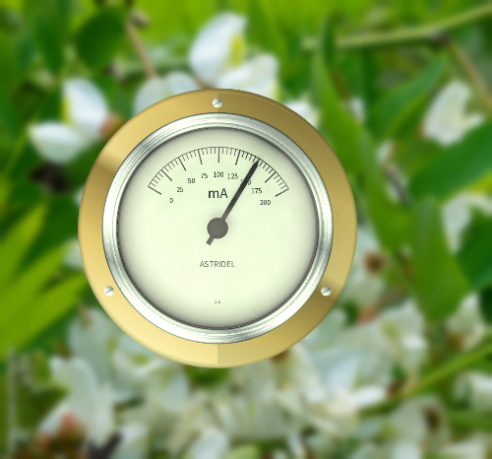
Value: 150 mA
